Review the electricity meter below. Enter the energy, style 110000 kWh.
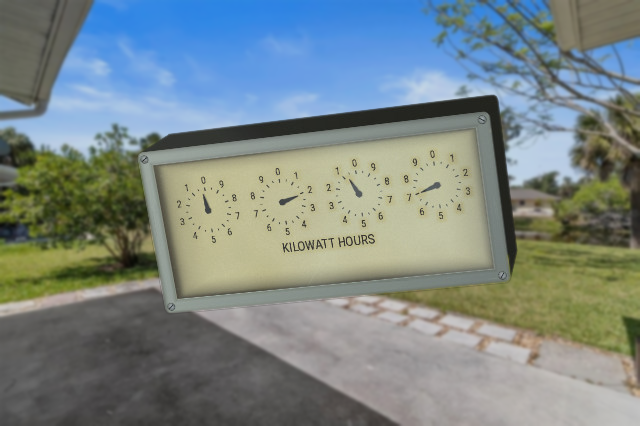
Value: 207 kWh
